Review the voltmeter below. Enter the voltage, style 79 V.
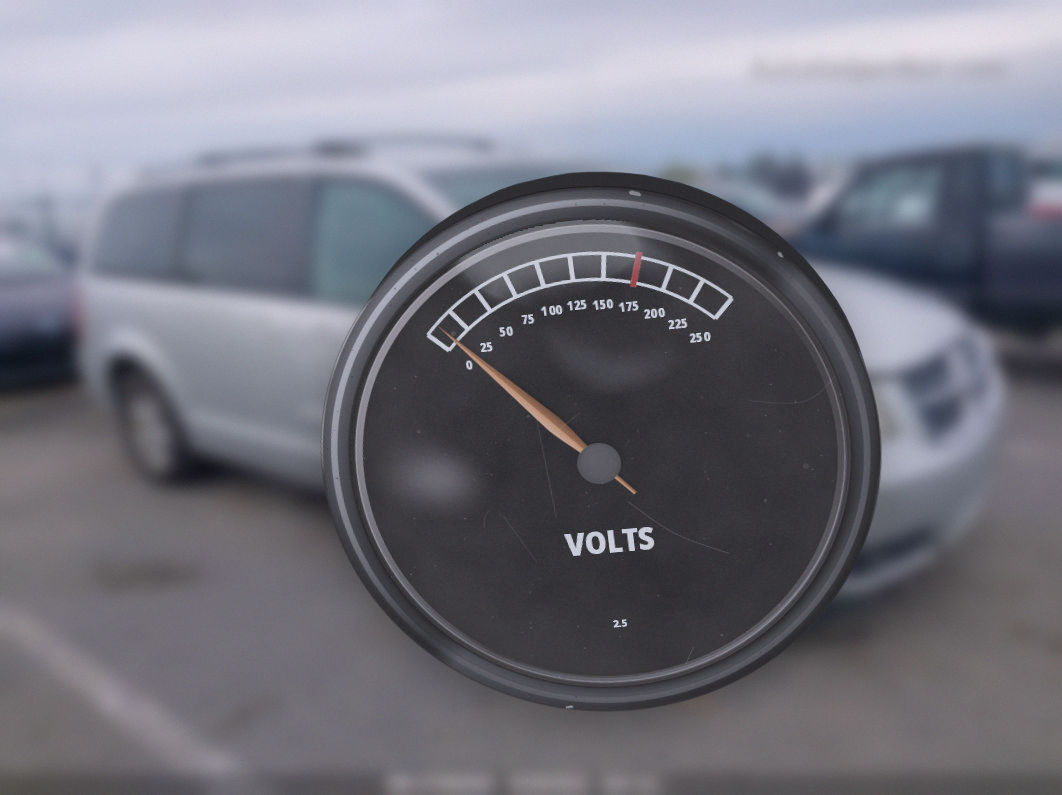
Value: 12.5 V
